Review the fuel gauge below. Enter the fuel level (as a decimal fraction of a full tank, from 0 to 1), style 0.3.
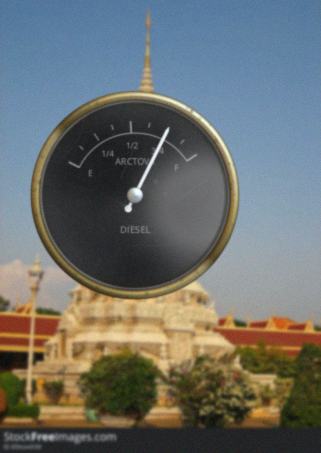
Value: 0.75
